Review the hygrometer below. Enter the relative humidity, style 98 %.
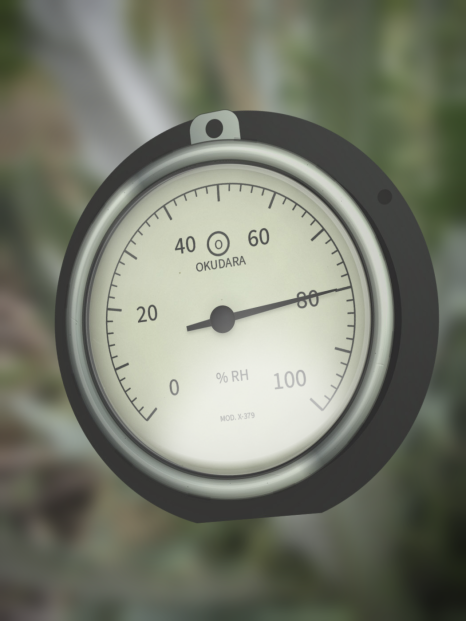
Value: 80 %
